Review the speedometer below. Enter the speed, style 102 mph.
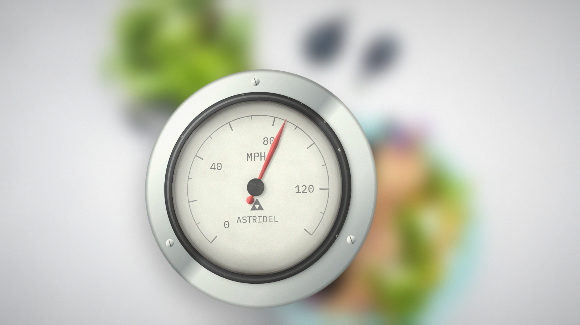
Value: 85 mph
